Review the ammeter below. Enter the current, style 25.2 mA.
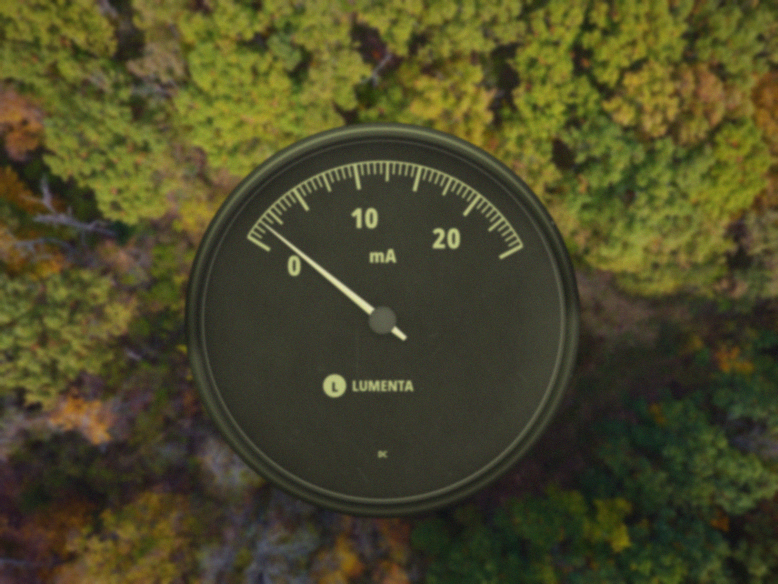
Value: 1.5 mA
